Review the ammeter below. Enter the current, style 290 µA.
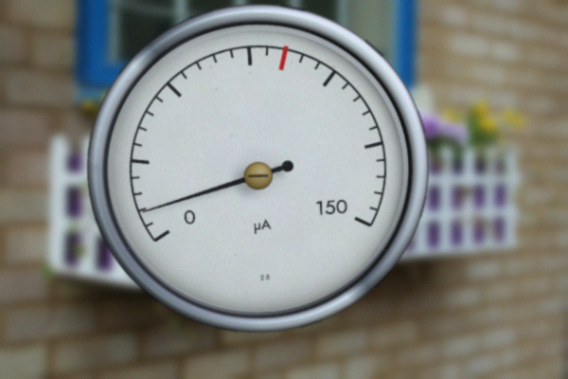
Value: 10 µA
